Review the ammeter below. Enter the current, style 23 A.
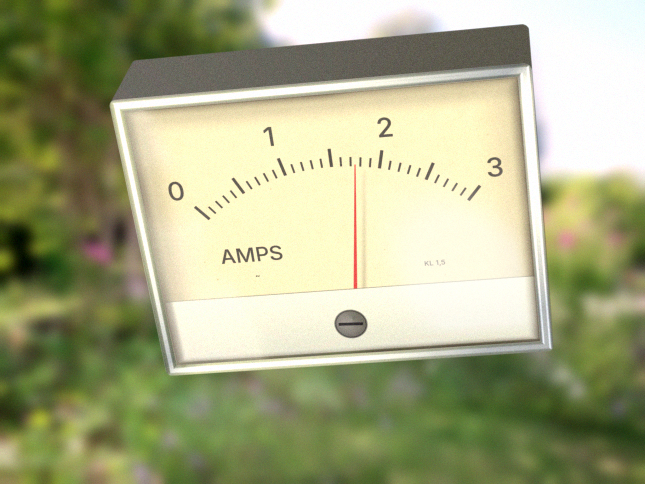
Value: 1.75 A
